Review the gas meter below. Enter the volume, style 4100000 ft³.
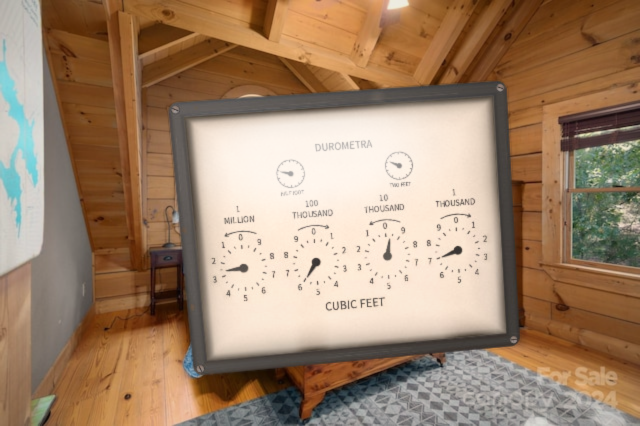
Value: 259700 ft³
